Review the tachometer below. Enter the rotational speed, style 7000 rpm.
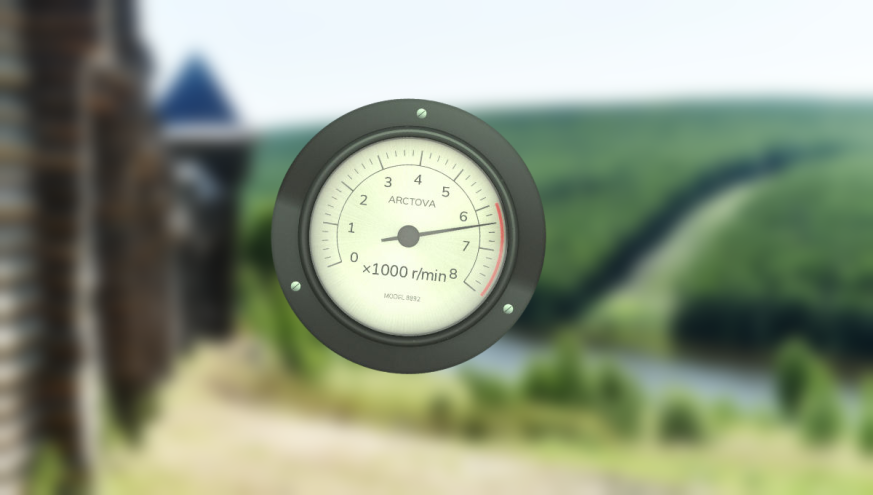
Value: 6400 rpm
